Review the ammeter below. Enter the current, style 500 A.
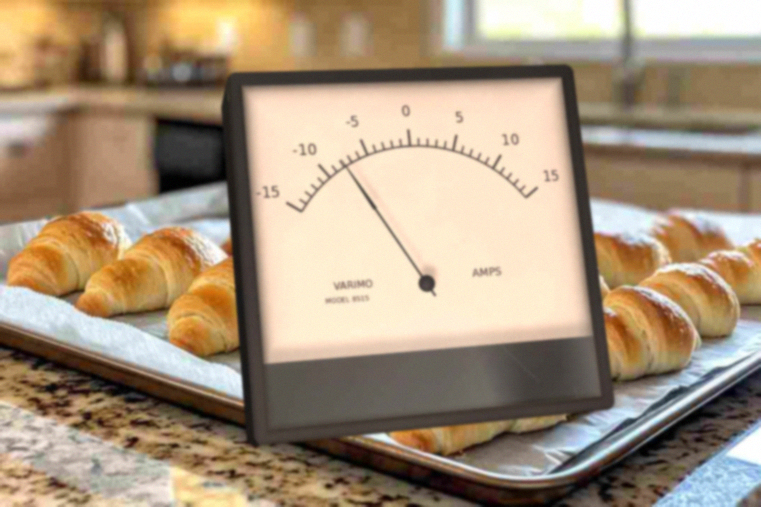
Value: -8 A
